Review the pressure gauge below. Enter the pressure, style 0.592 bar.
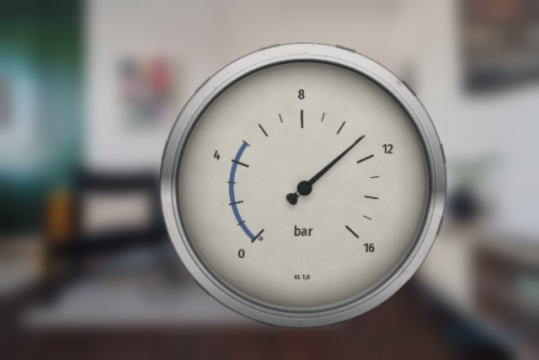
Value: 11 bar
